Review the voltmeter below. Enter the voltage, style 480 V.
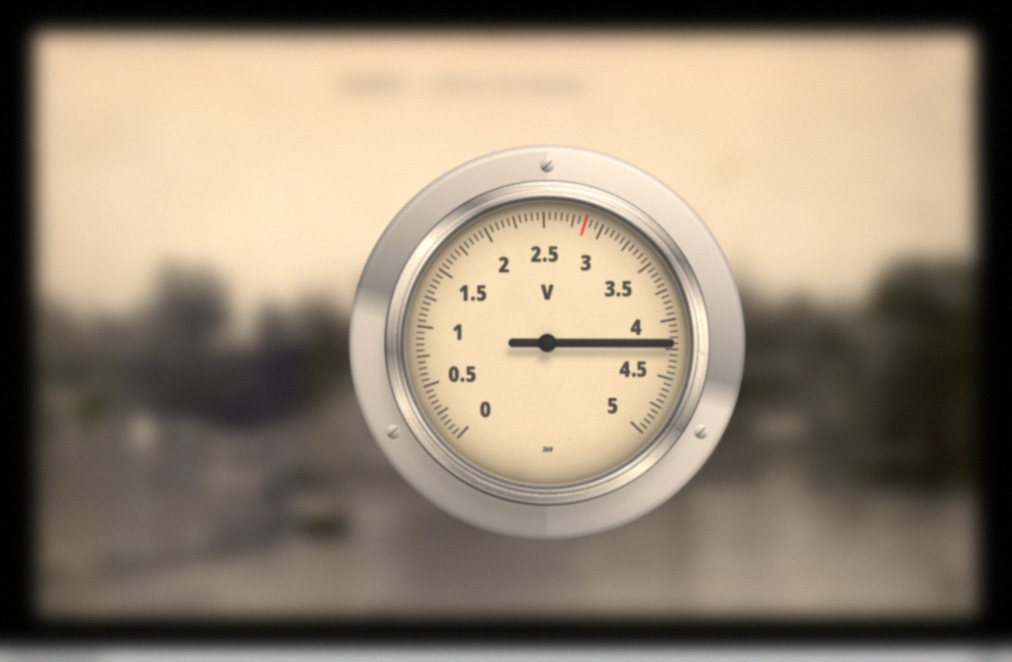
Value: 4.2 V
